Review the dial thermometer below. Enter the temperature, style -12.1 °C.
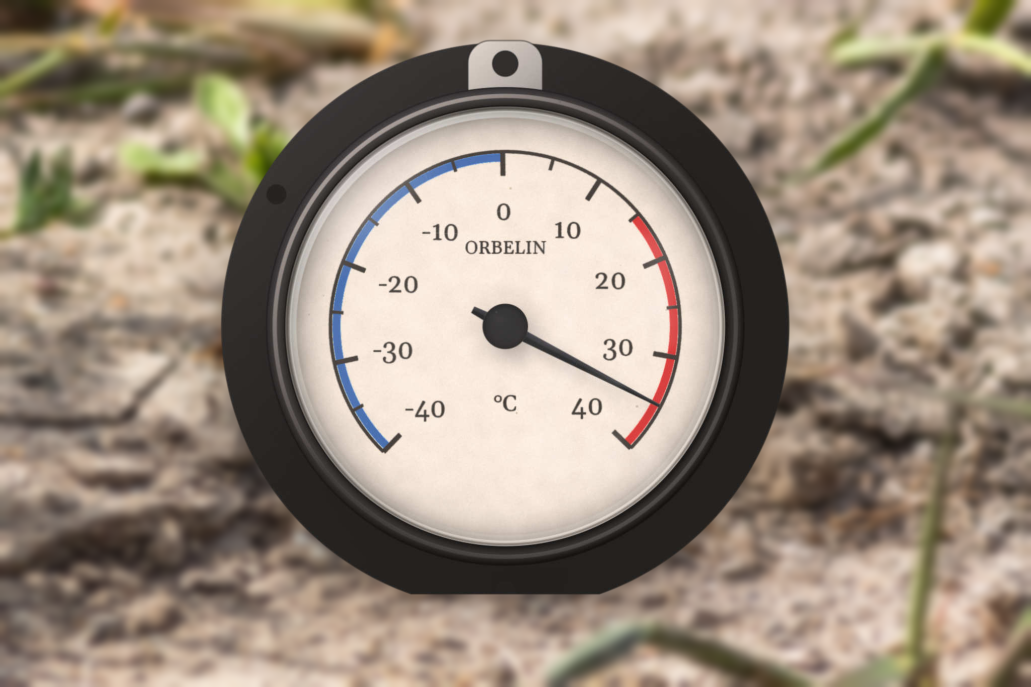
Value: 35 °C
